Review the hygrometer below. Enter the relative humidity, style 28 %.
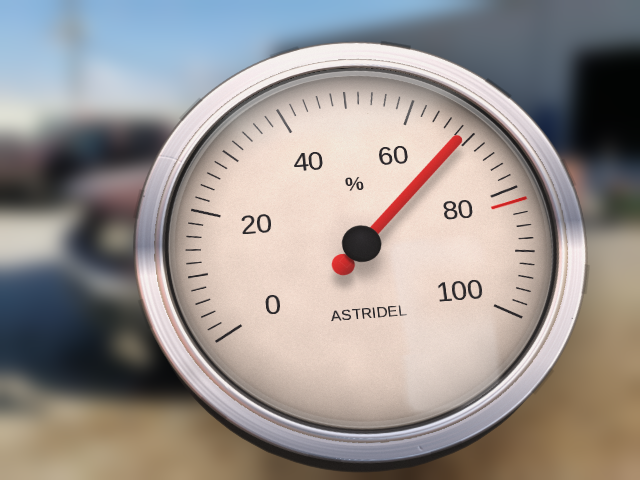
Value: 69 %
